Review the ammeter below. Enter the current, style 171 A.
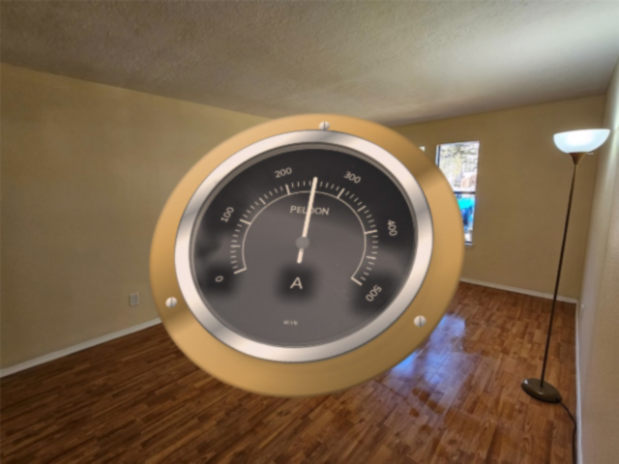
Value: 250 A
